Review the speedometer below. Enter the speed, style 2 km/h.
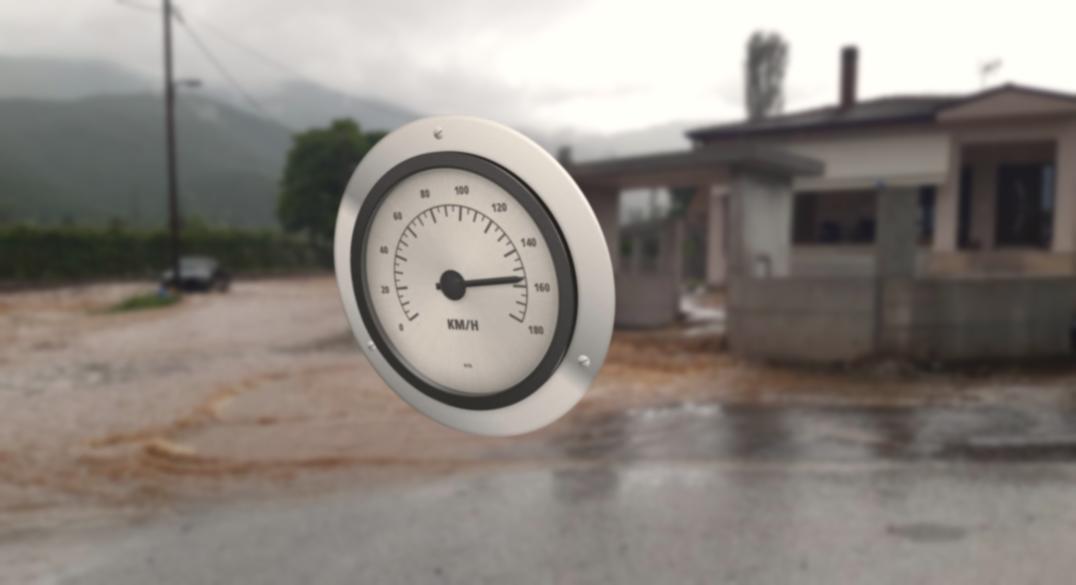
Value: 155 km/h
